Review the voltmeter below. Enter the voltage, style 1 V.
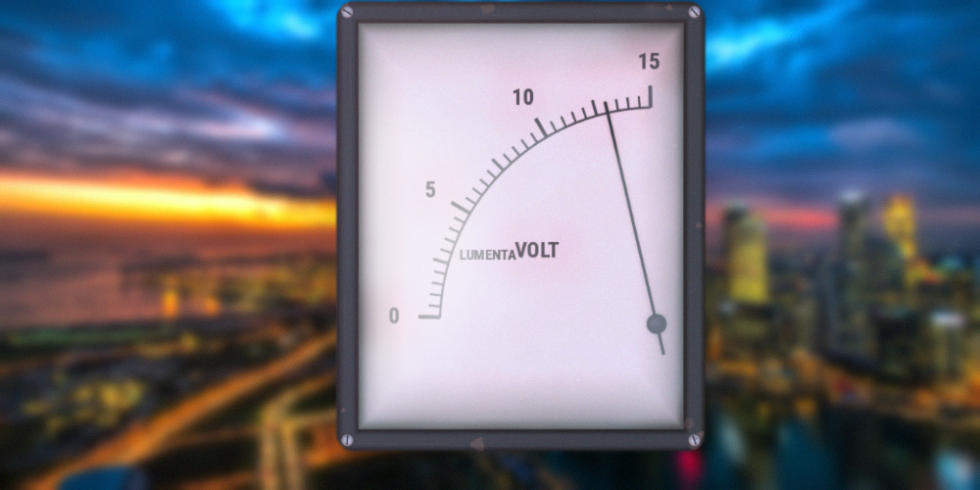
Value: 13 V
